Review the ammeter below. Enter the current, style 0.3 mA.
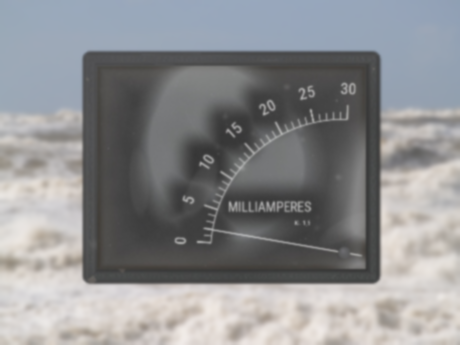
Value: 2 mA
